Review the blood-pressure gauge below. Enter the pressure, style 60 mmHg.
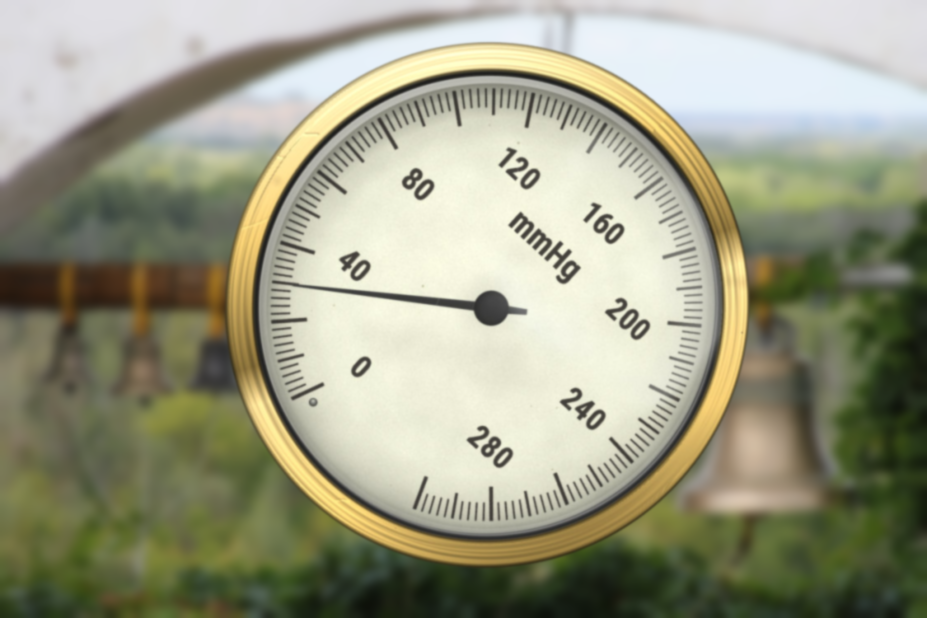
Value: 30 mmHg
